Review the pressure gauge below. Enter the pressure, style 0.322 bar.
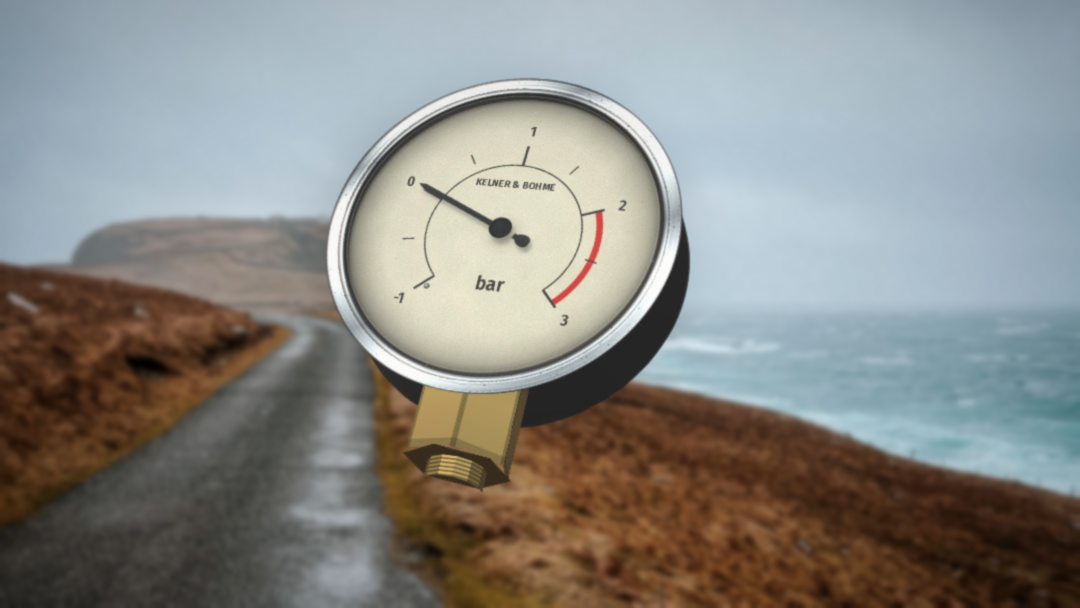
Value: 0 bar
